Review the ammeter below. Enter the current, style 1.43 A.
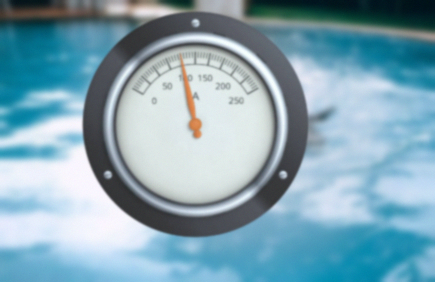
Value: 100 A
